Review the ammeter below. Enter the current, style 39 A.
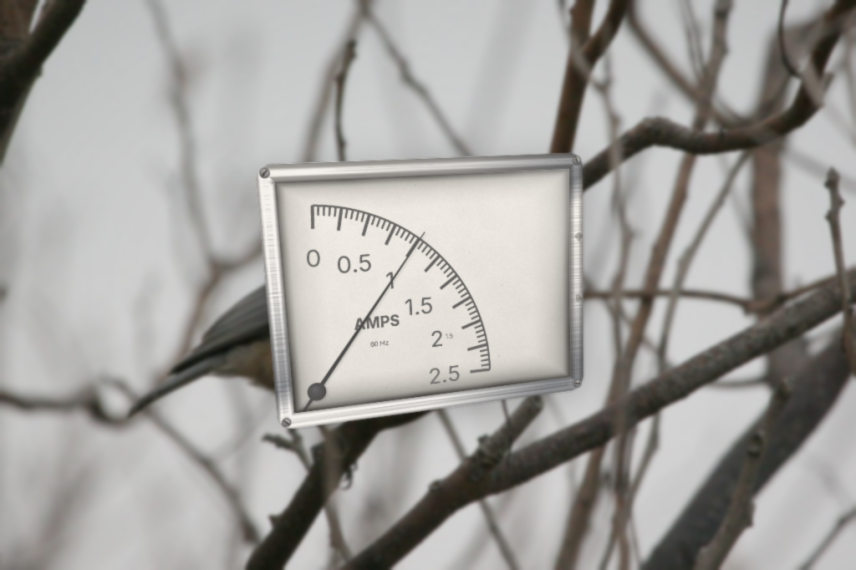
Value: 1 A
